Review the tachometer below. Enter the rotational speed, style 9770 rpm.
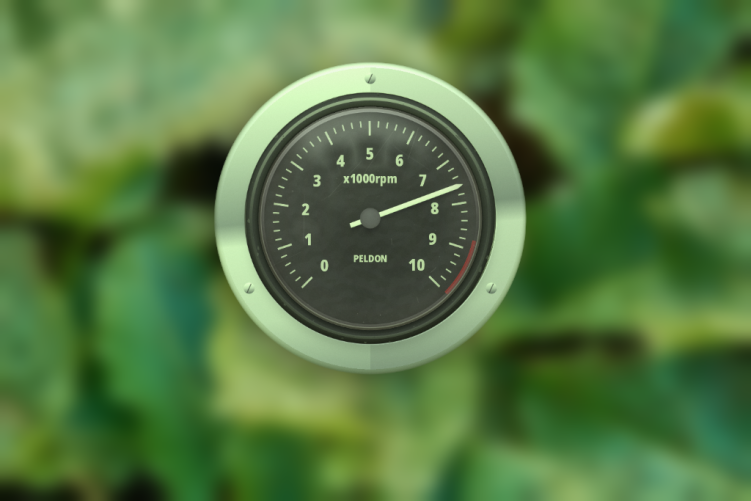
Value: 7600 rpm
